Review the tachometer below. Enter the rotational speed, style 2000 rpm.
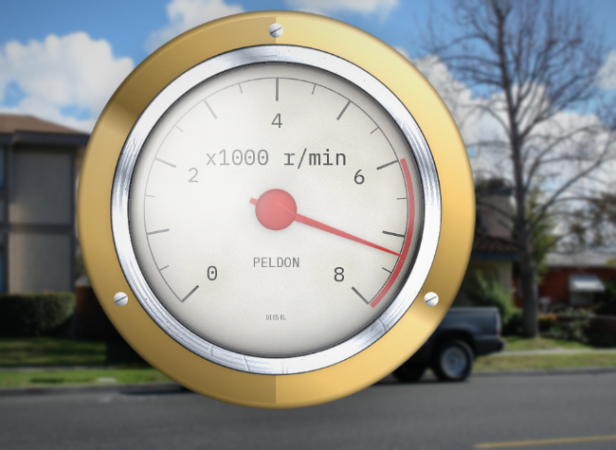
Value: 7250 rpm
